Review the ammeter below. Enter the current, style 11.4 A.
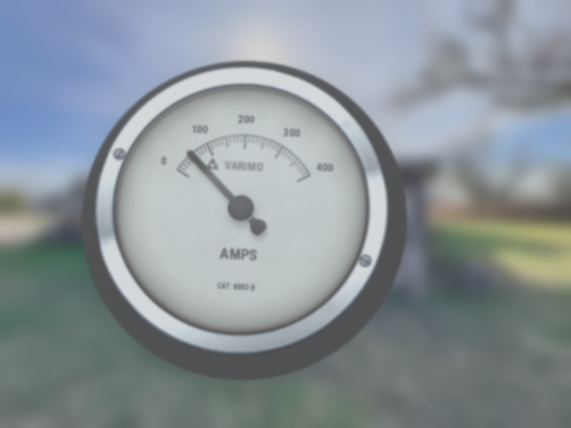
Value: 50 A
